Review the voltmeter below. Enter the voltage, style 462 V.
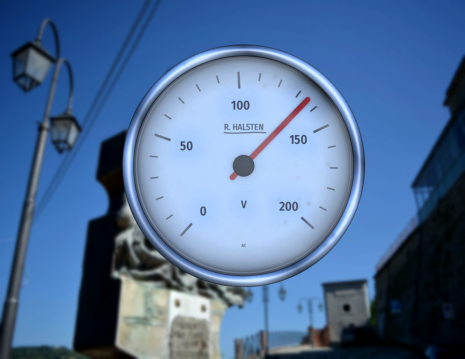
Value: 135 V
